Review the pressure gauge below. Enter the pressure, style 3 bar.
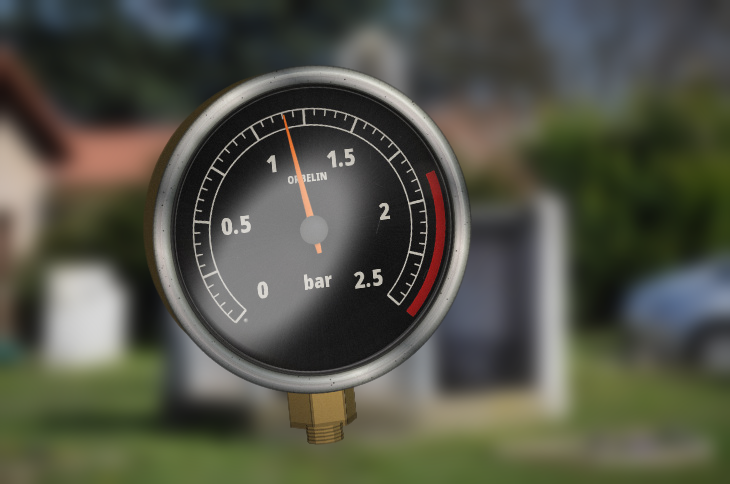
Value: 1.15 bar
